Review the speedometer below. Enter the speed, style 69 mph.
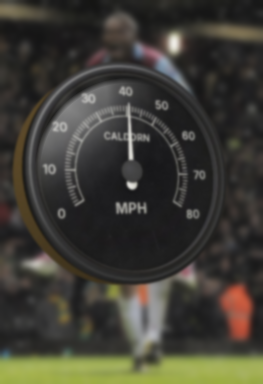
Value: 40 mph
